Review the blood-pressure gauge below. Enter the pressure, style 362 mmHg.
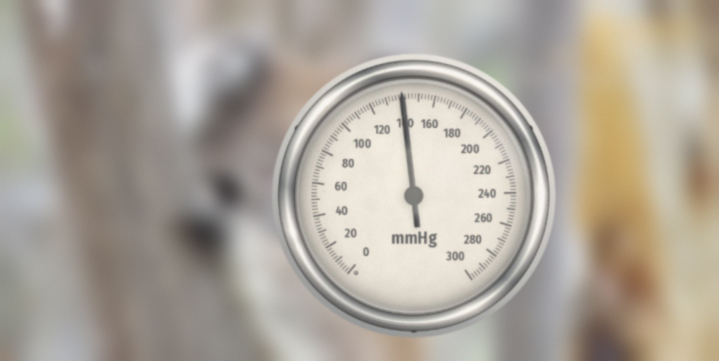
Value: 140 mmHg
